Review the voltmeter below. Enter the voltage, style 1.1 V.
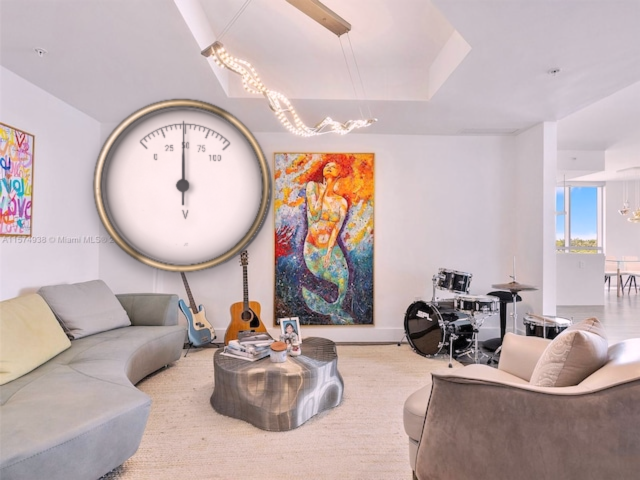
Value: 50 V
